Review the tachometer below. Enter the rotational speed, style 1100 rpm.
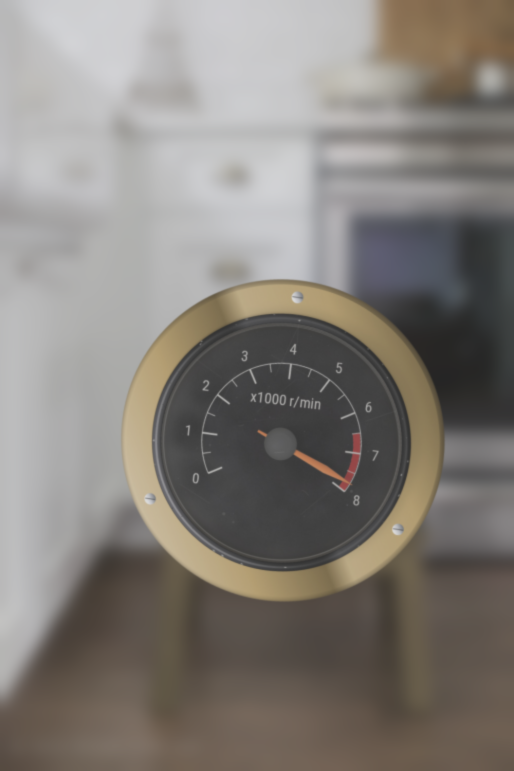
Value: 7750 rpm
